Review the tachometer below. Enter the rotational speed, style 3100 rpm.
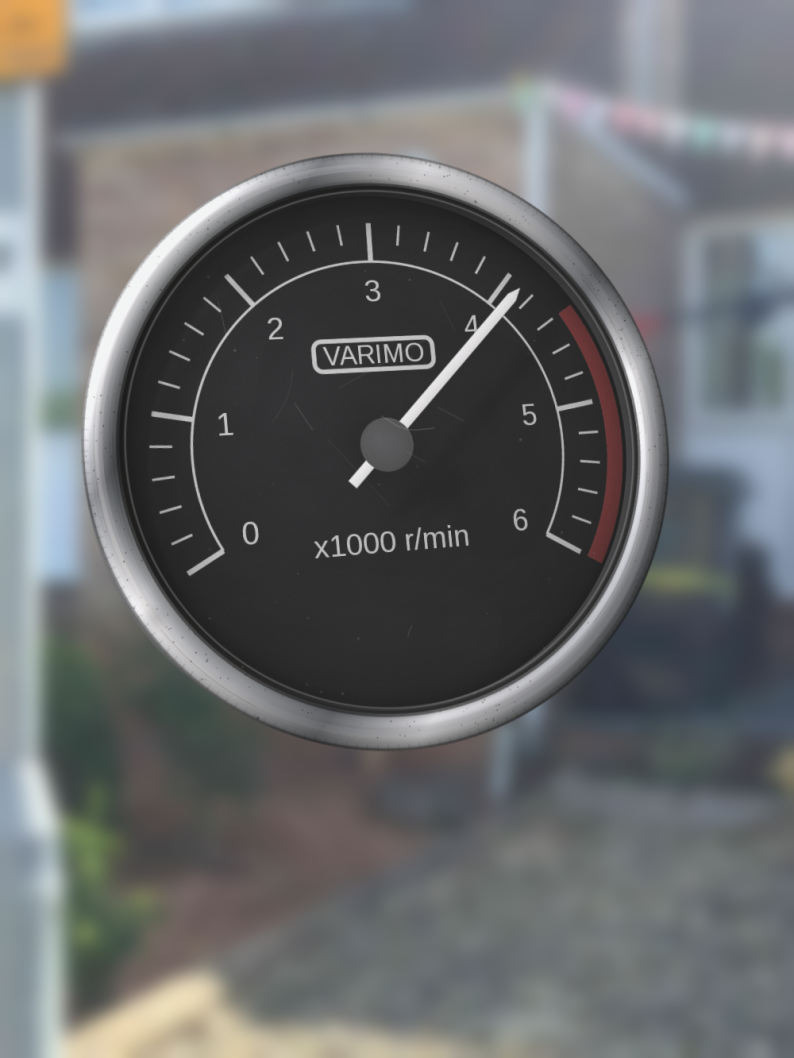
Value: 4100 rpm
